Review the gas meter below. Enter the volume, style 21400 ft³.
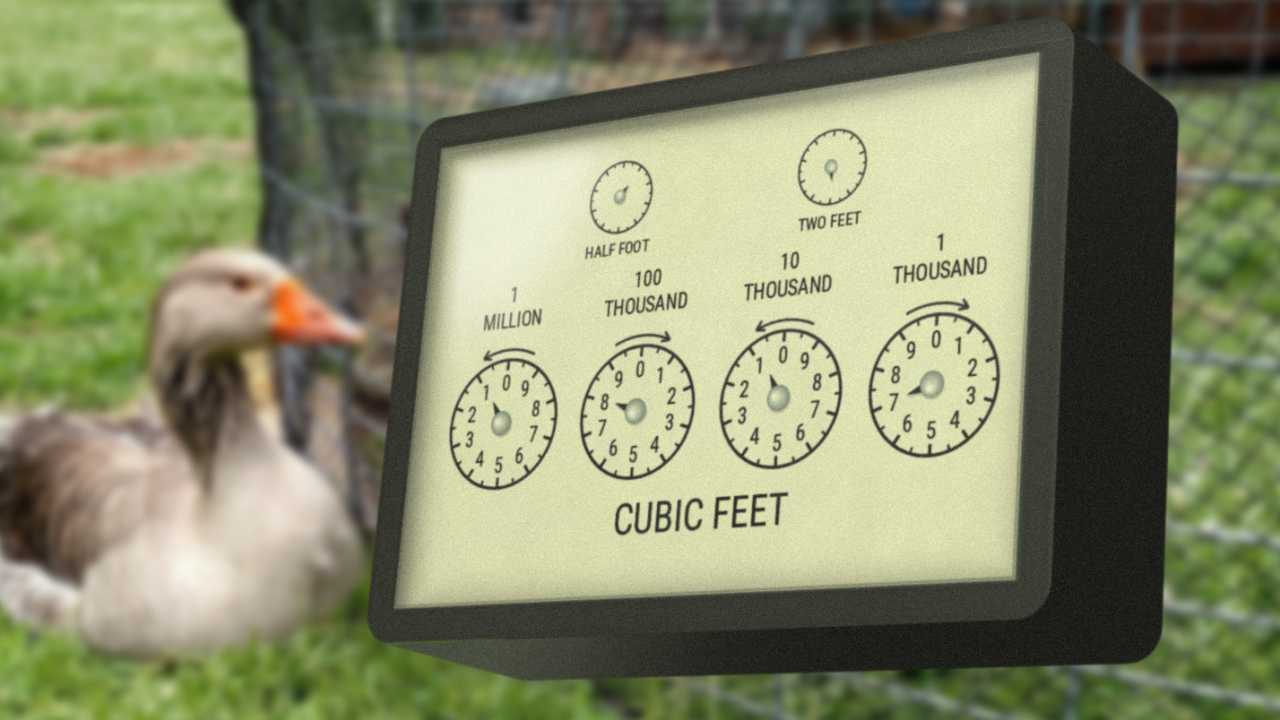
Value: 80700 ft³
